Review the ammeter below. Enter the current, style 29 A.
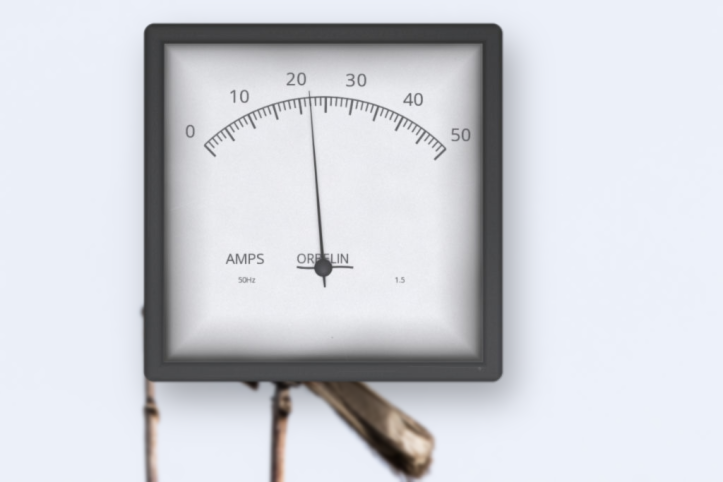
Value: 22 A
